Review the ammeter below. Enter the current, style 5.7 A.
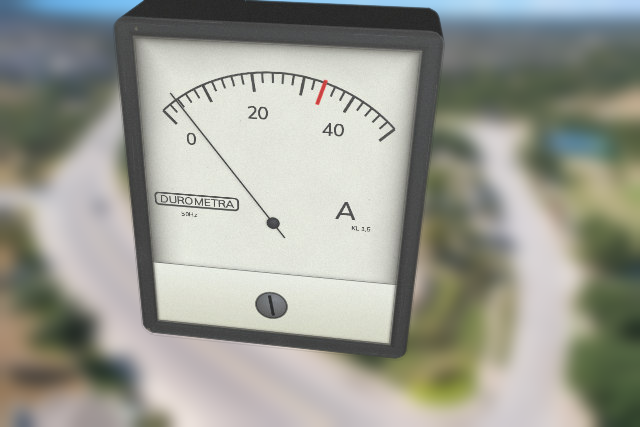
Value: 4 A
